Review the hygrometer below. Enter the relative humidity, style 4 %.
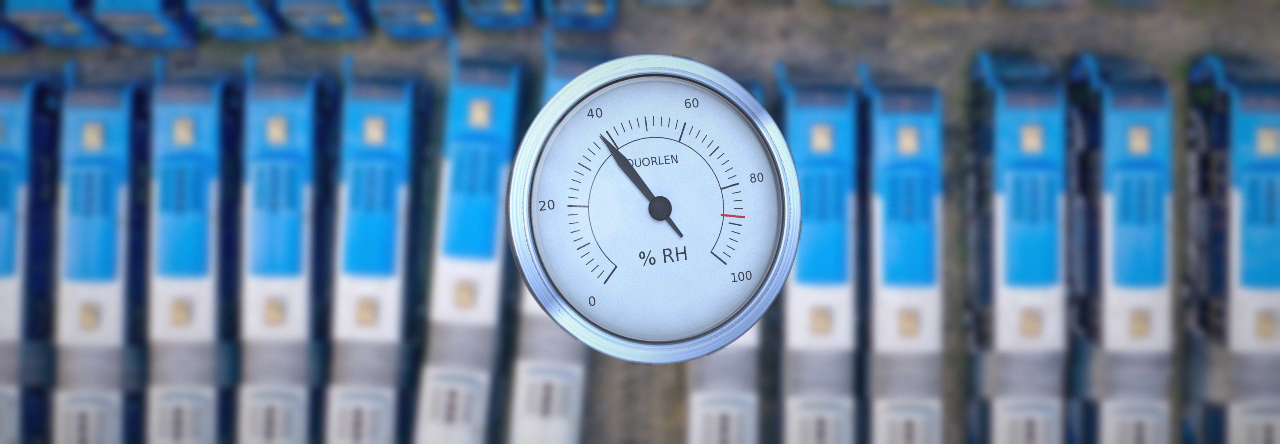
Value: 38 %
